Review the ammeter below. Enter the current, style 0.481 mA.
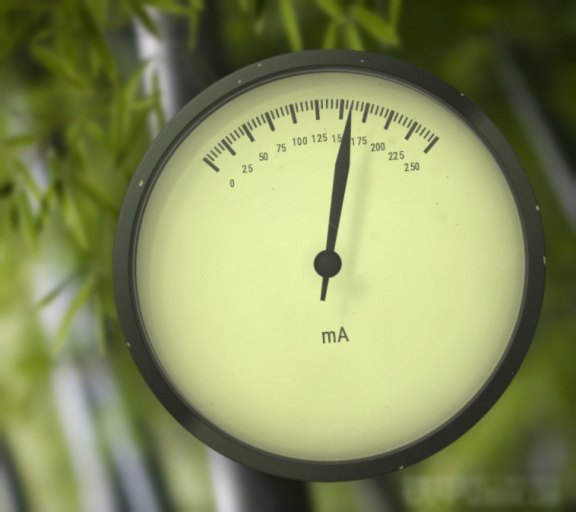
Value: 160 mA
